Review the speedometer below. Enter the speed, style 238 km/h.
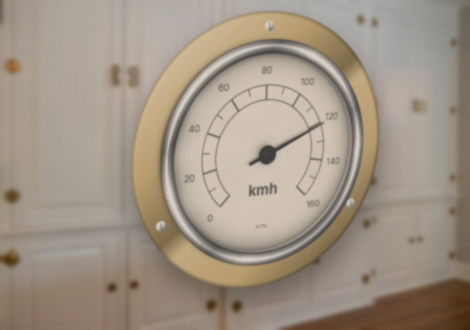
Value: 120 km/h
